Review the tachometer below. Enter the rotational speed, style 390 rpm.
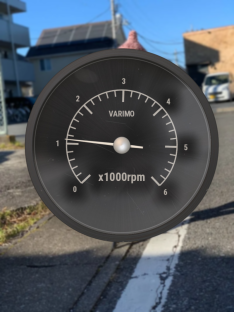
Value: 1100 rpm
